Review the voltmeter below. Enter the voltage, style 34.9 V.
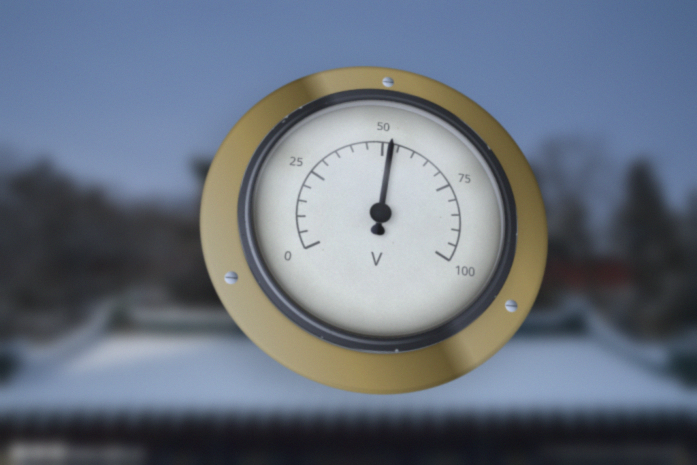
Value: 52.5 V
